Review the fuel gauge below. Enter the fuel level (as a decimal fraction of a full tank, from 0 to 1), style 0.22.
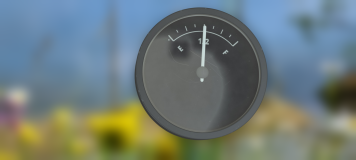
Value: 0.5
